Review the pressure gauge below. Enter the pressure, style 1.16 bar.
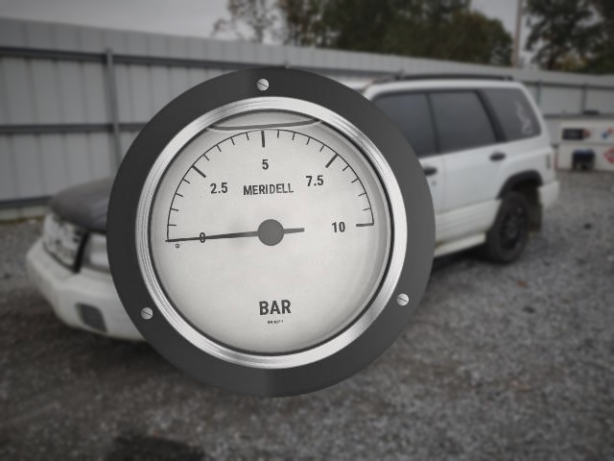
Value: 0 bar
